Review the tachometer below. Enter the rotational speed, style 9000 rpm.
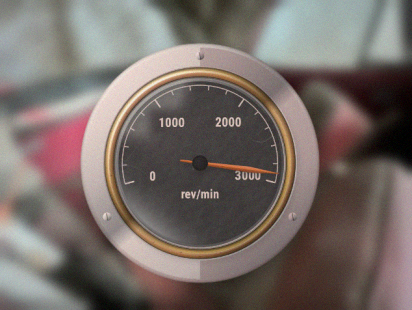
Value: 2900 rpm
